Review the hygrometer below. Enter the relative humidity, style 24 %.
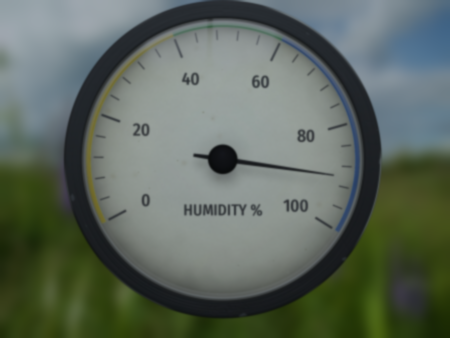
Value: 90 %
